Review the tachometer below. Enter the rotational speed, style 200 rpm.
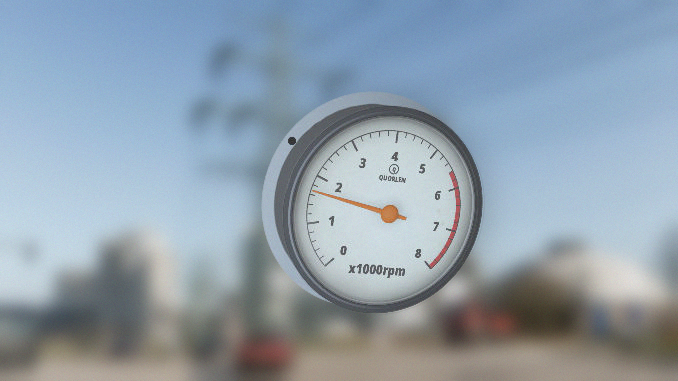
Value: 1700 rpm
